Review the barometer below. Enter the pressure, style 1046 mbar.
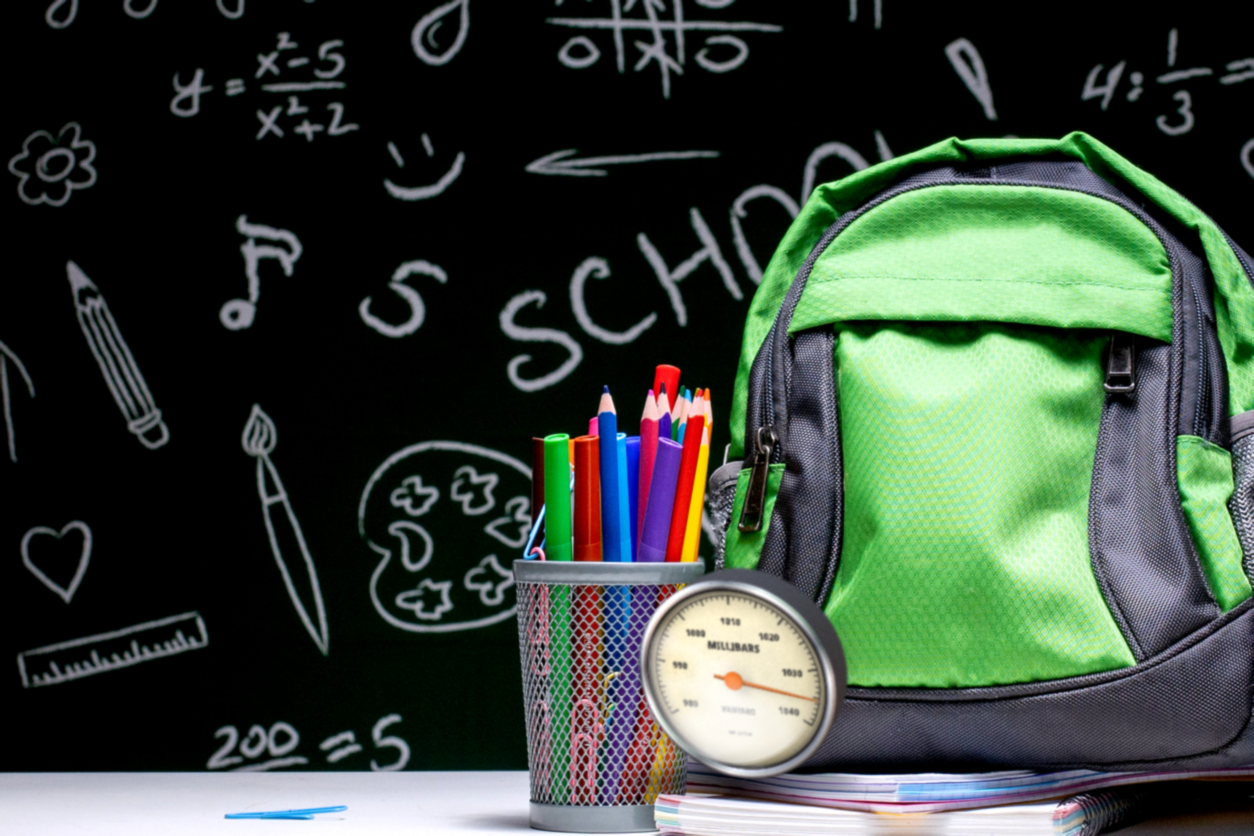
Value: 1035 mbar
